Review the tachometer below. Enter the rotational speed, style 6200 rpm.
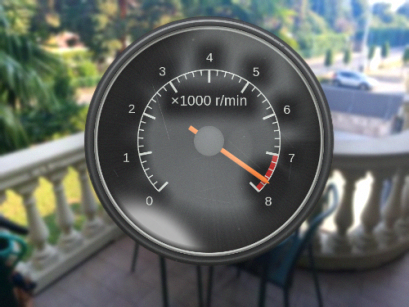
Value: 7700 rpm
